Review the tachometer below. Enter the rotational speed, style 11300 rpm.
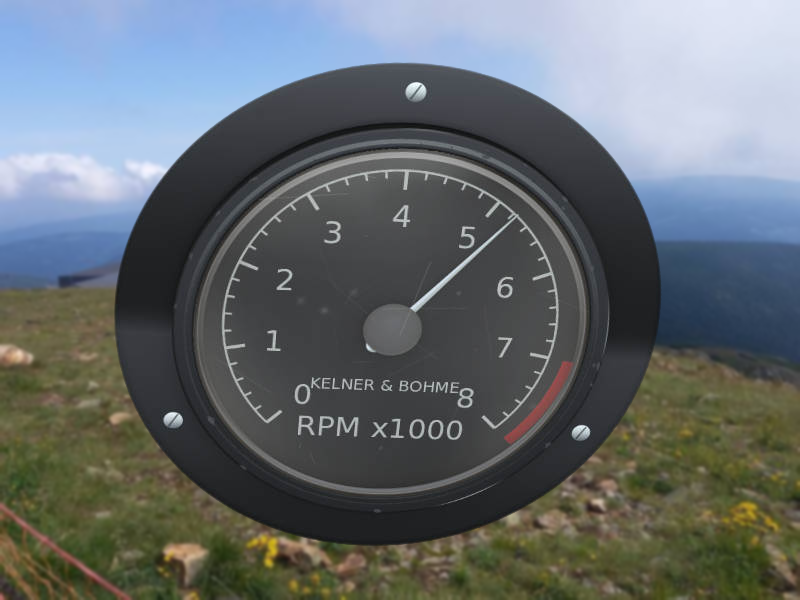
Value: 5200 rpm
